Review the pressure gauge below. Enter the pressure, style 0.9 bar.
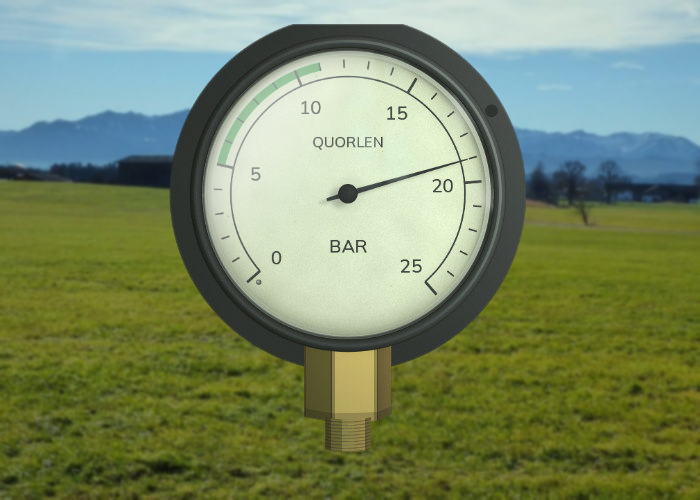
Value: 19 bar
